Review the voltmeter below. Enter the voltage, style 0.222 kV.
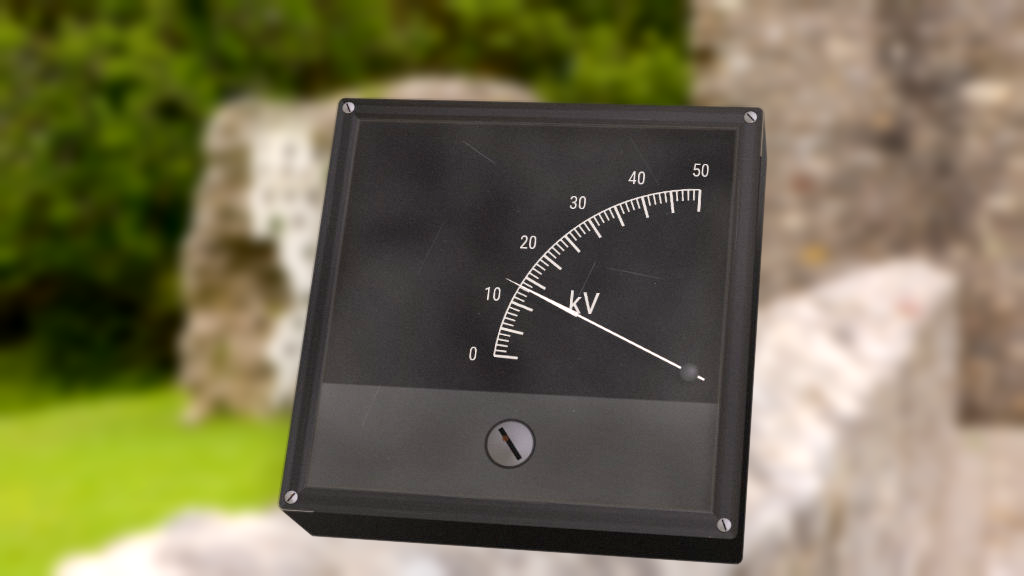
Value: 13 kV
